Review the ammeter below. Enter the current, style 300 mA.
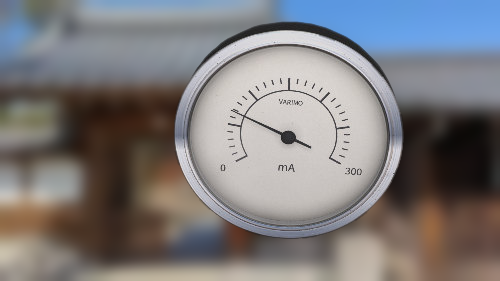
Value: 70 mA
